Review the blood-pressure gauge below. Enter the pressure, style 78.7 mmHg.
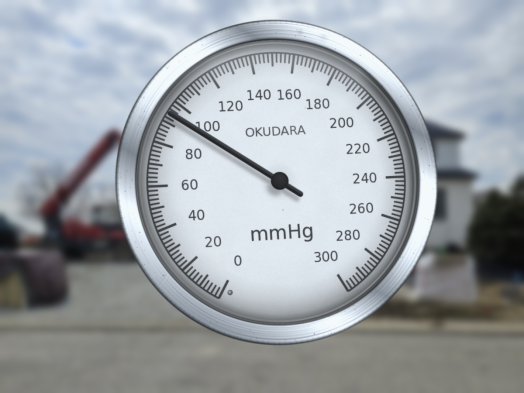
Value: 94 mmHg
